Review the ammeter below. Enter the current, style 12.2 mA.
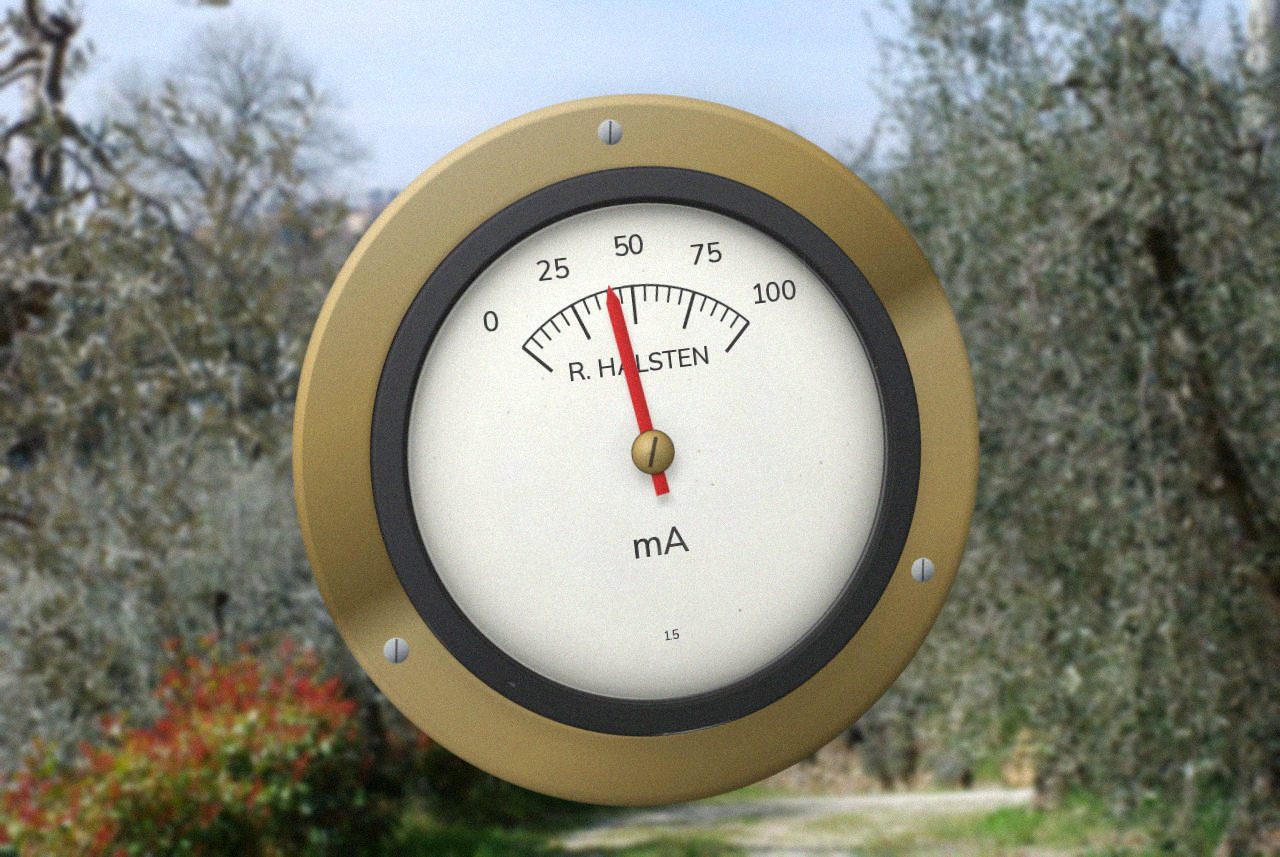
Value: 40 mA
